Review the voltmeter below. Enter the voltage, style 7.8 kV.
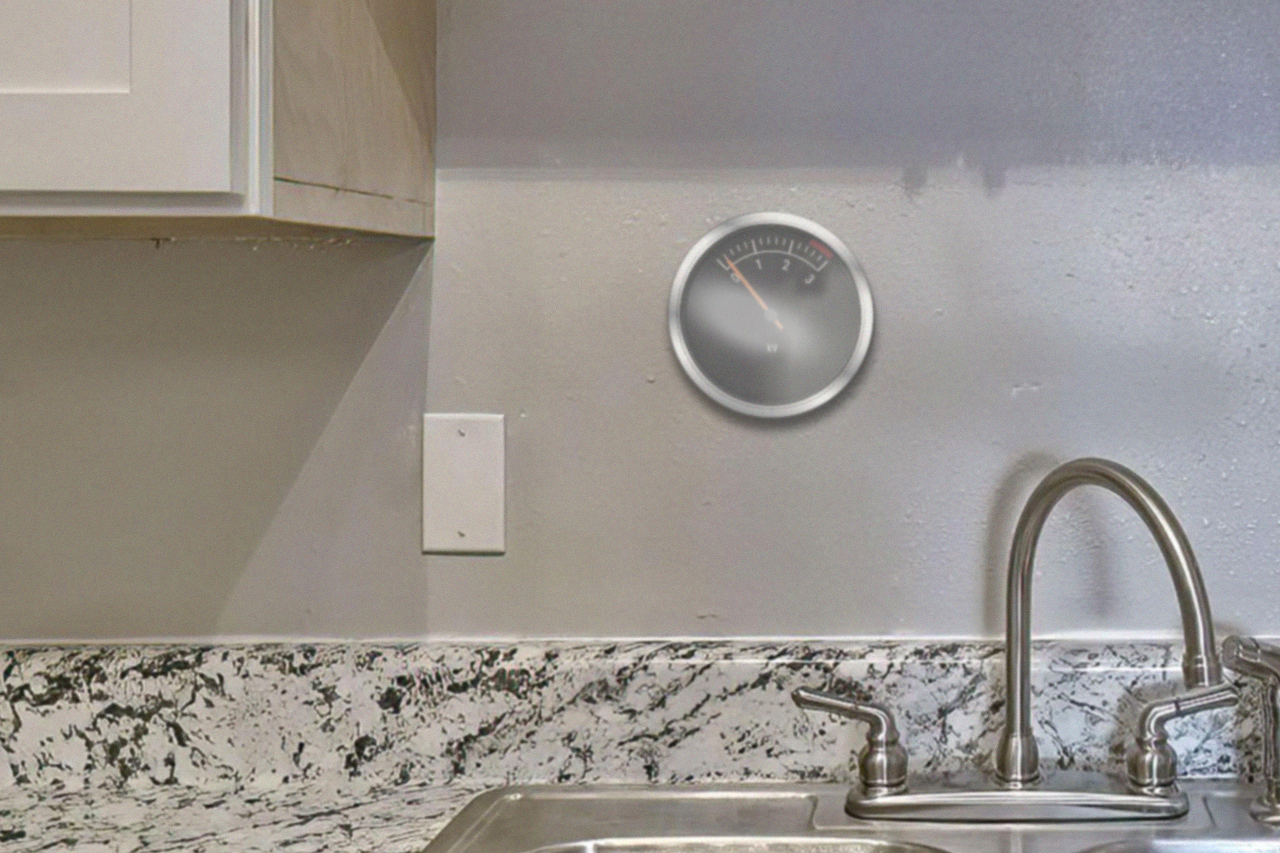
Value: 0.2 kV
